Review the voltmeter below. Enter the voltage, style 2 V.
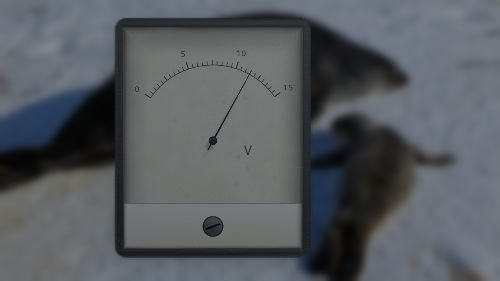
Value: 11.5 V
